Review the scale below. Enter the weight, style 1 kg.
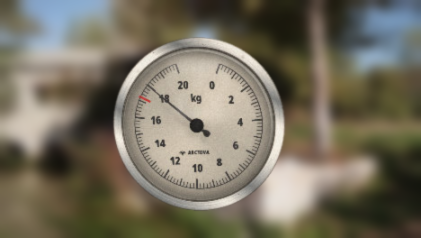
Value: 18 kg
